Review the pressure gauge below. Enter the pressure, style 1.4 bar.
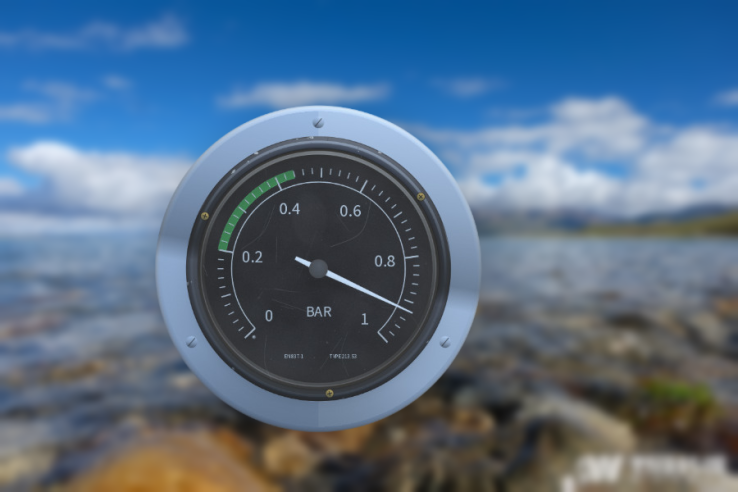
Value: 0.92 bar
